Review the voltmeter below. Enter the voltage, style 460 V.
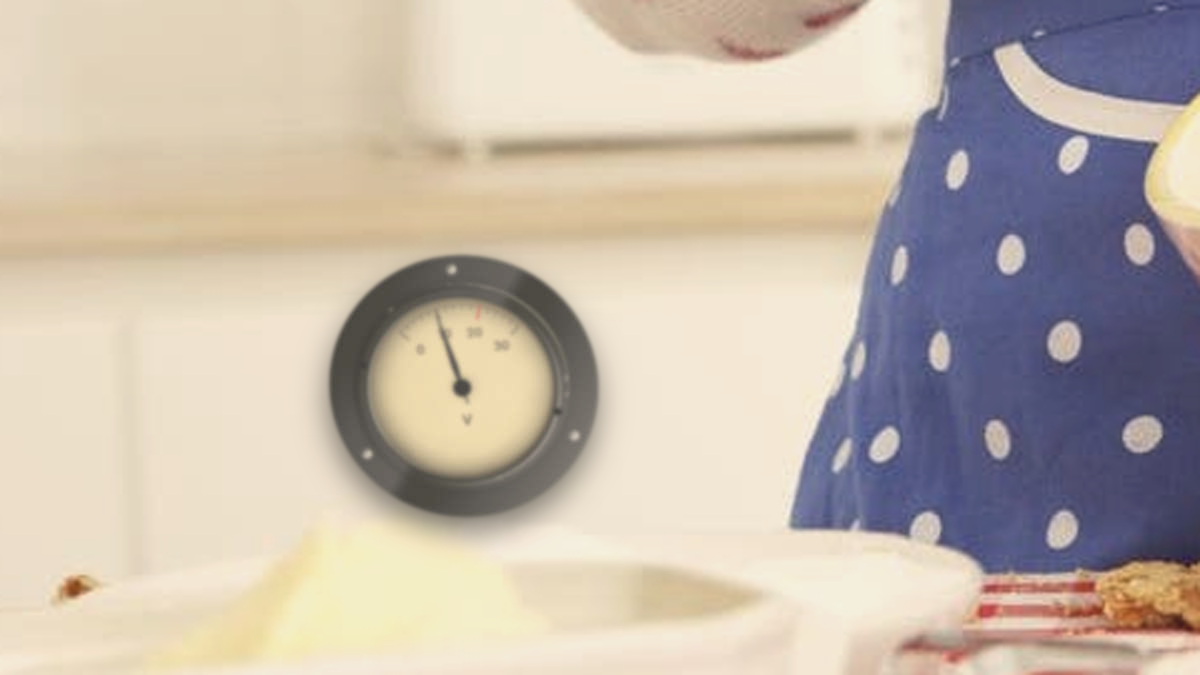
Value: 10 V
